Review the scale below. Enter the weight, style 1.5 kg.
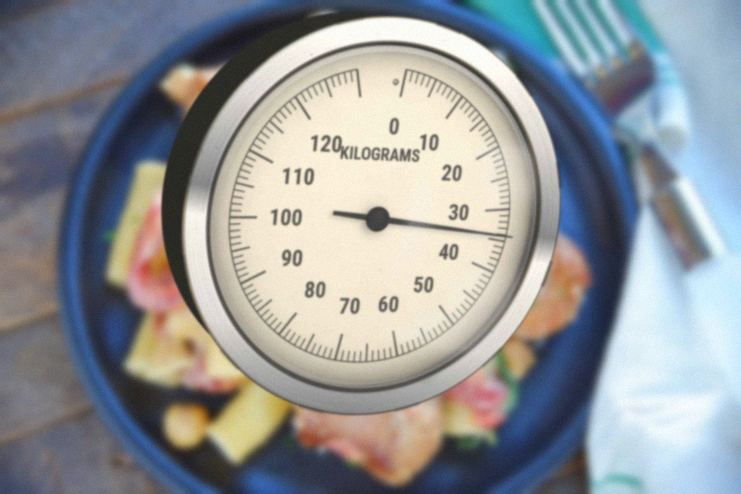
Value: 34 kg
